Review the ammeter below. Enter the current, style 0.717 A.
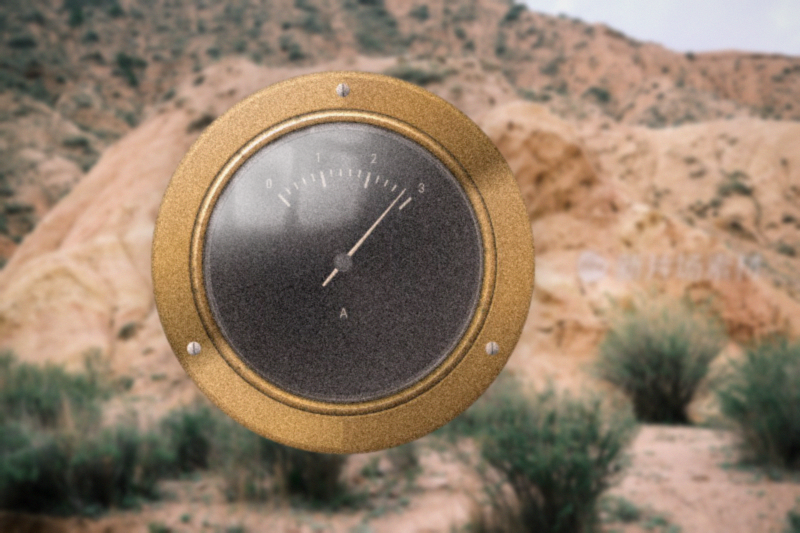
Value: 2.8 A
